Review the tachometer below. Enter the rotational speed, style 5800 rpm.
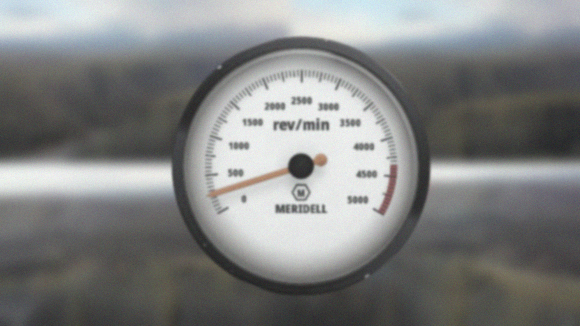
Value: 250 rpm
